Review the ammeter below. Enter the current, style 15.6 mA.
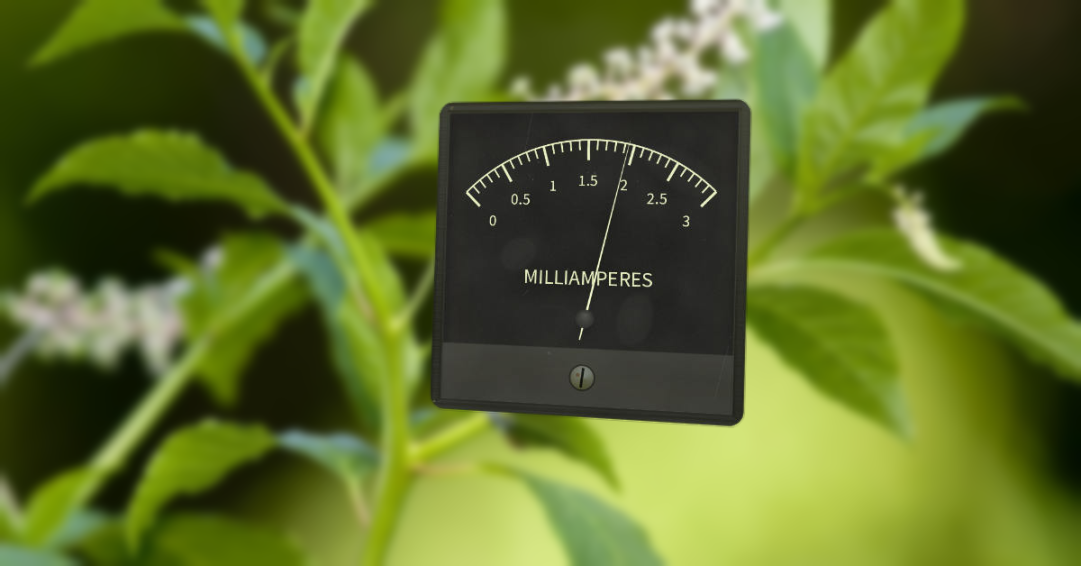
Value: 1.95 mA
